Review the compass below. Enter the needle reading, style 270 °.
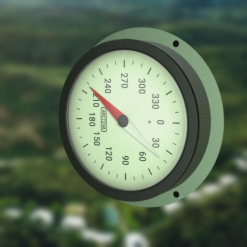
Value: 220 °
